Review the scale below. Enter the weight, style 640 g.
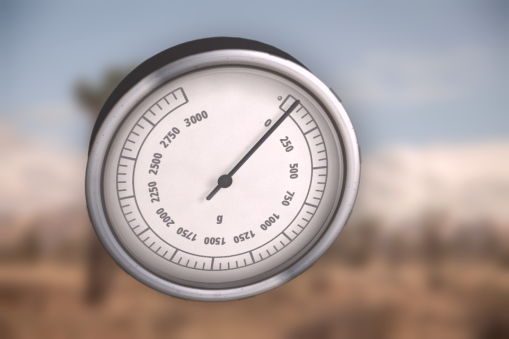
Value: 50 g
